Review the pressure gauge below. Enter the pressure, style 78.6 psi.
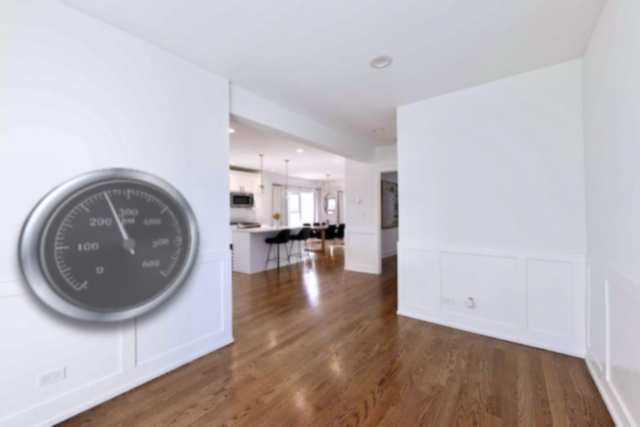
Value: 250 psi
